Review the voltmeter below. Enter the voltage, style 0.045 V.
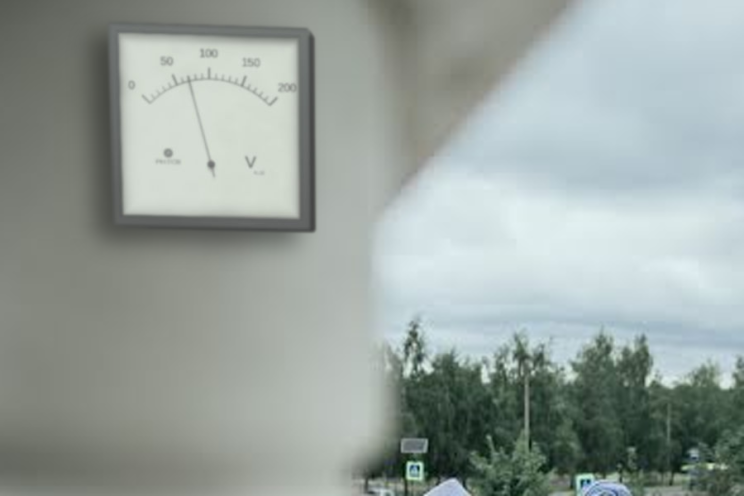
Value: 70 V
